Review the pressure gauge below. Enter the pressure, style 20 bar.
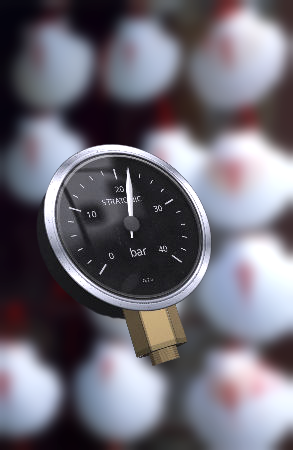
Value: 22 bar
